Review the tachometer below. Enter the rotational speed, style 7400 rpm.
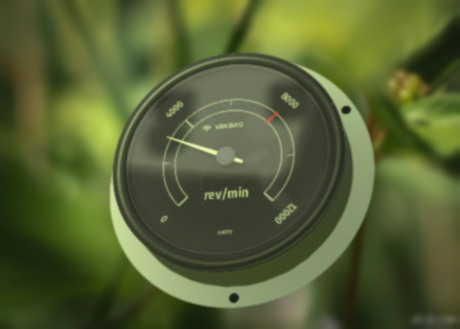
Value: 3000 rpm
